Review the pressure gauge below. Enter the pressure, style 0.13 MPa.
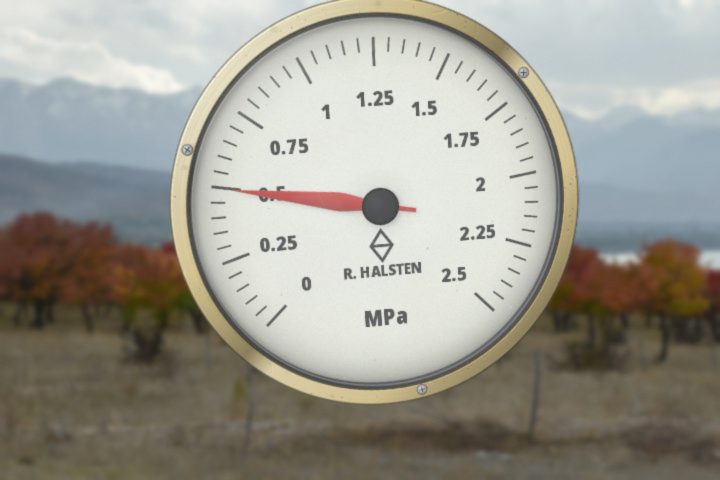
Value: 0.5 MPa
